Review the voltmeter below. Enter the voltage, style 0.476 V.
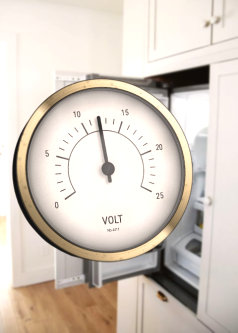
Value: 12 V
